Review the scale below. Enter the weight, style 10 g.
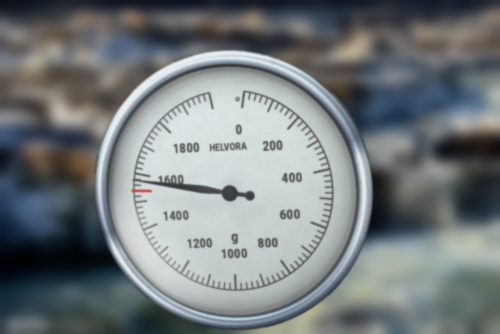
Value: 1580 g
